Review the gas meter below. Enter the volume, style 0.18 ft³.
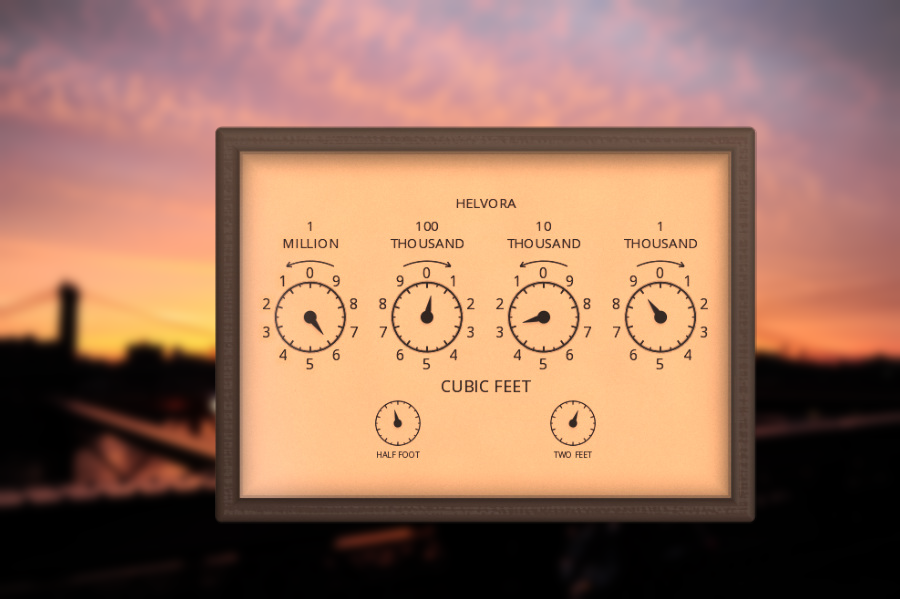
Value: 602900 ft³
